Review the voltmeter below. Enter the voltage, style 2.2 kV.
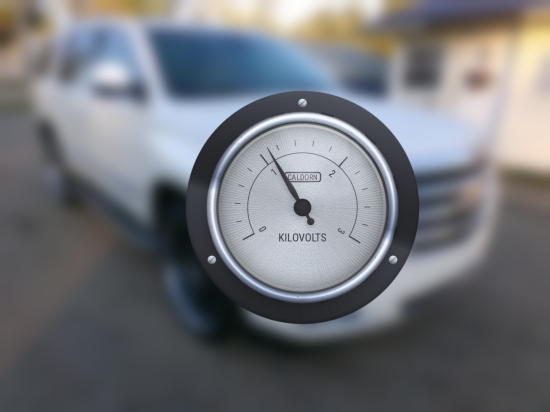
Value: 1.1 kV
